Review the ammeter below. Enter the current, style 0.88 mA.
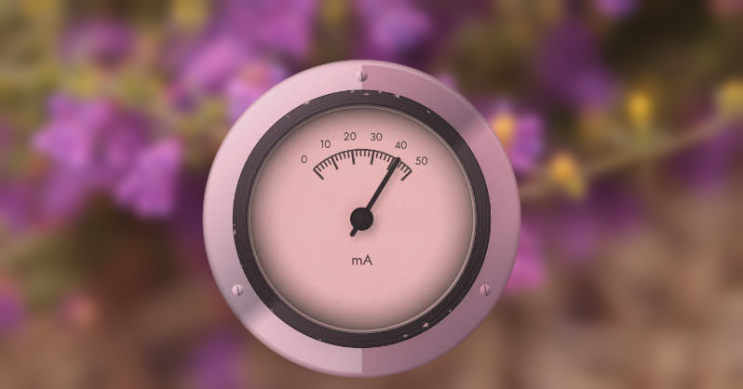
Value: 42 mA
